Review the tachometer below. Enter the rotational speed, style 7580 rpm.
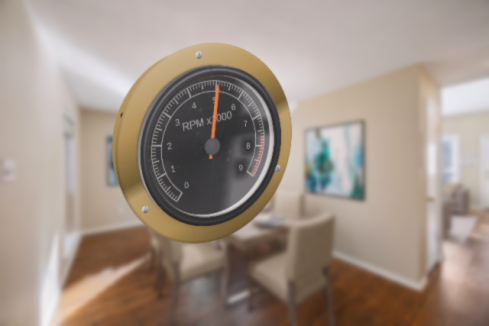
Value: 5000 rpm
